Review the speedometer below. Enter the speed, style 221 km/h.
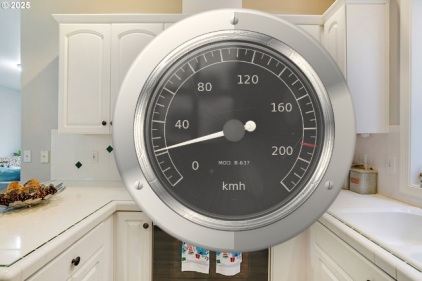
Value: 22.5 km/h
